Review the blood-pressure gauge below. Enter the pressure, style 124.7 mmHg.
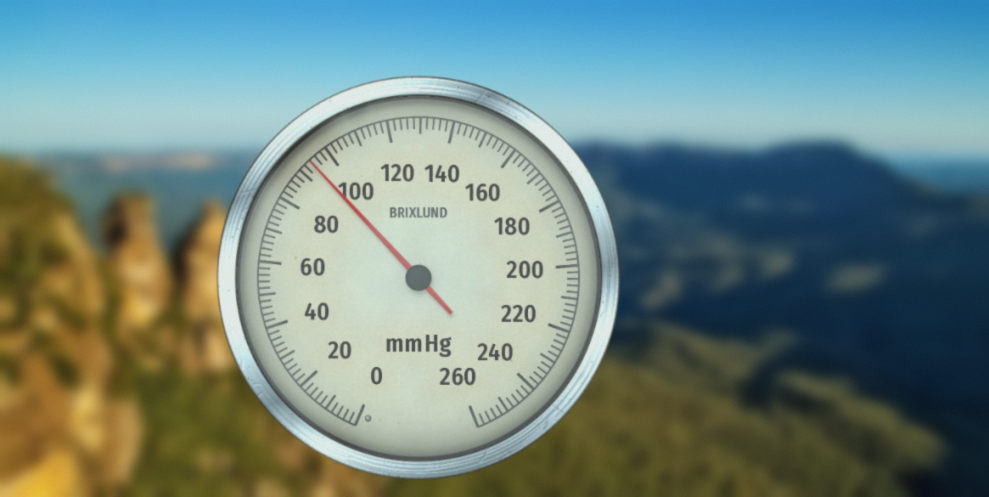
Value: 94 mmHg
